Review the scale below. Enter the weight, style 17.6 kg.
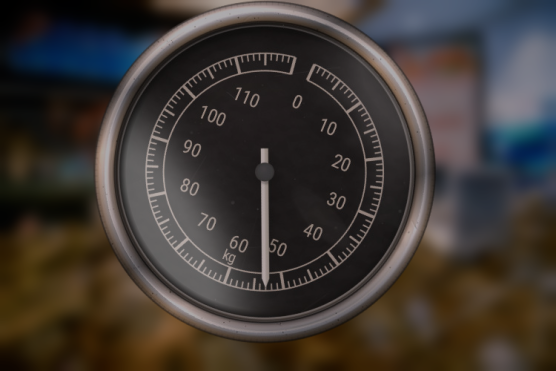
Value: 53 kg
